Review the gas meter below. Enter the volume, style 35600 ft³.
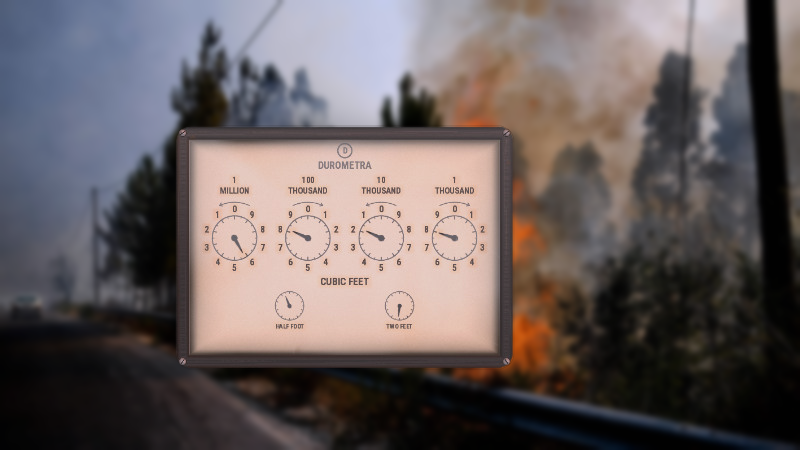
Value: 581800 ft³
